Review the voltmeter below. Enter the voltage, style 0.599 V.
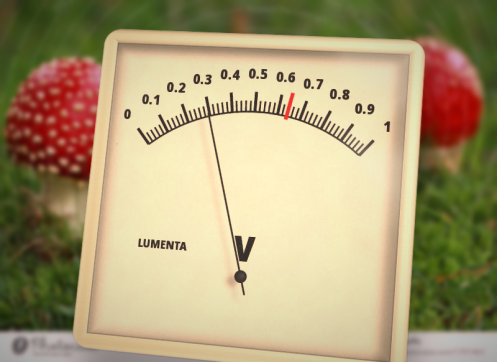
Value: 0.3 V
